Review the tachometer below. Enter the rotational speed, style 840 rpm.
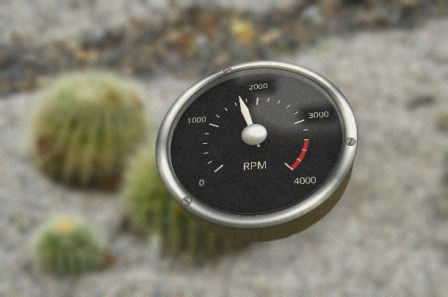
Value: 1700 rpm
